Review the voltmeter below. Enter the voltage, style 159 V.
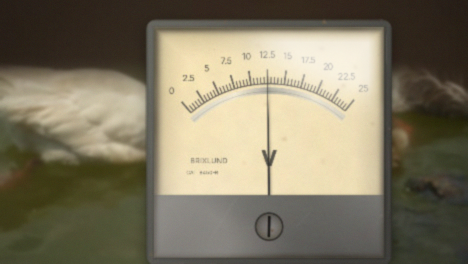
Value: 12.5 V
